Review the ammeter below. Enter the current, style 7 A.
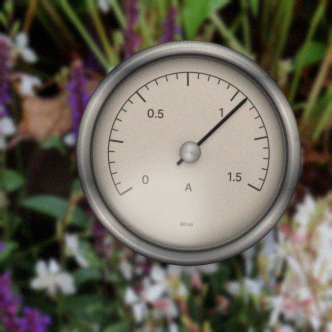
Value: 1.05 A
